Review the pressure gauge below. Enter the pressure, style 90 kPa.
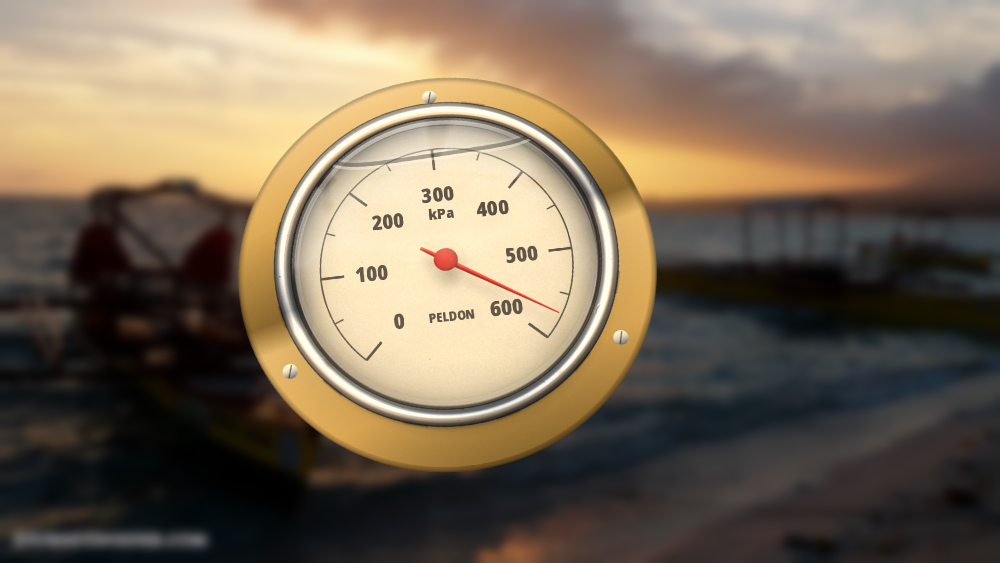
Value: 575 kPa
